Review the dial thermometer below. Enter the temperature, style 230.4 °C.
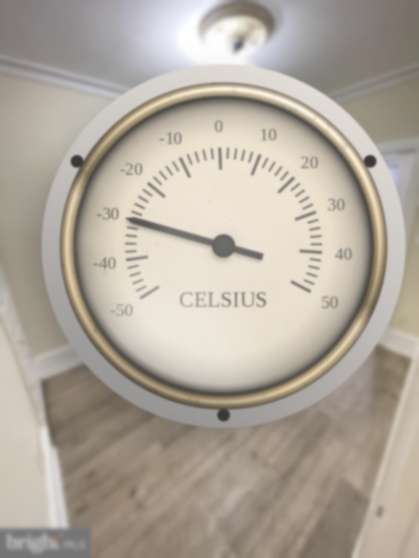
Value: -30 °C
